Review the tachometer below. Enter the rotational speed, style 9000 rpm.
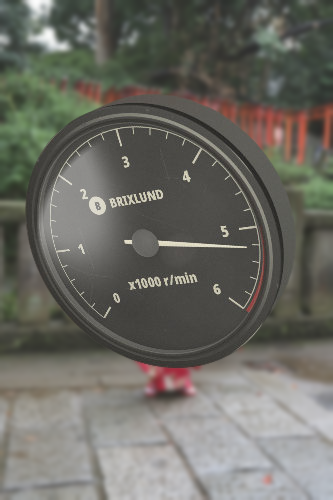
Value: 5200 rpm
